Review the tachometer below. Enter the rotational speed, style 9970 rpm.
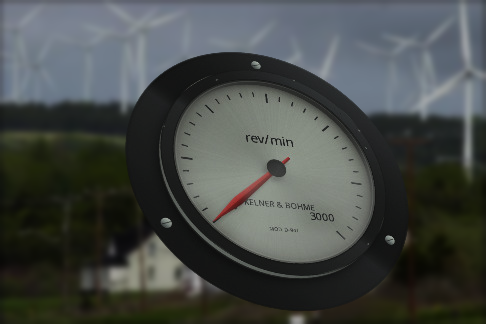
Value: 0 rpm
